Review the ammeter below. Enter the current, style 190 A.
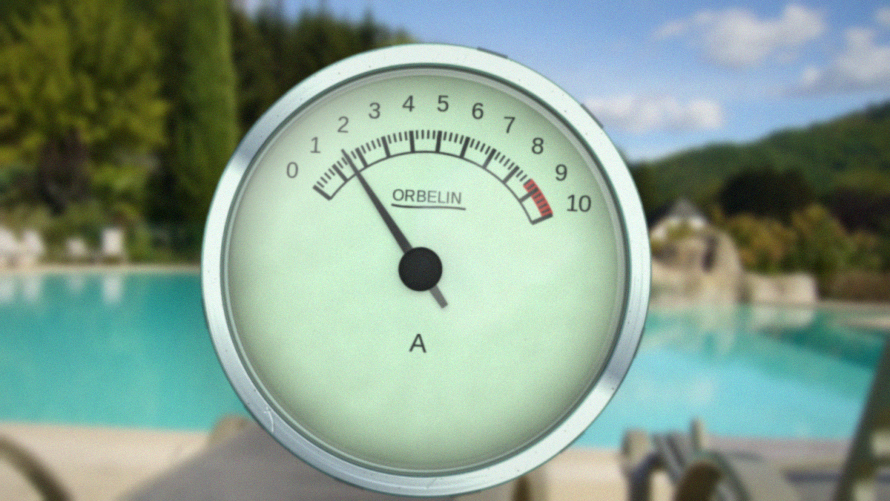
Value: 1.6 A
